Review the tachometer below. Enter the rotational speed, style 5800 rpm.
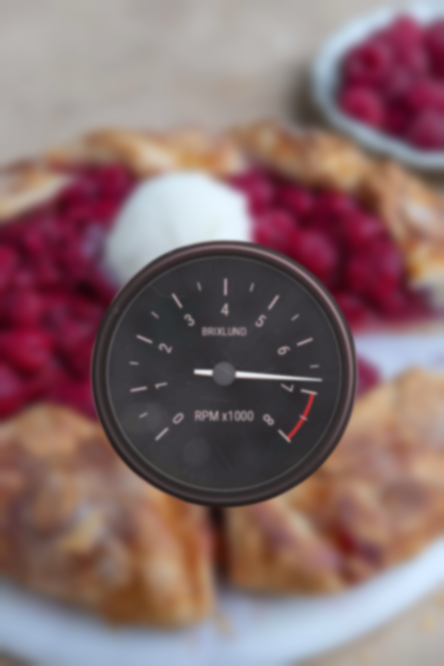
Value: 6750 rpm
